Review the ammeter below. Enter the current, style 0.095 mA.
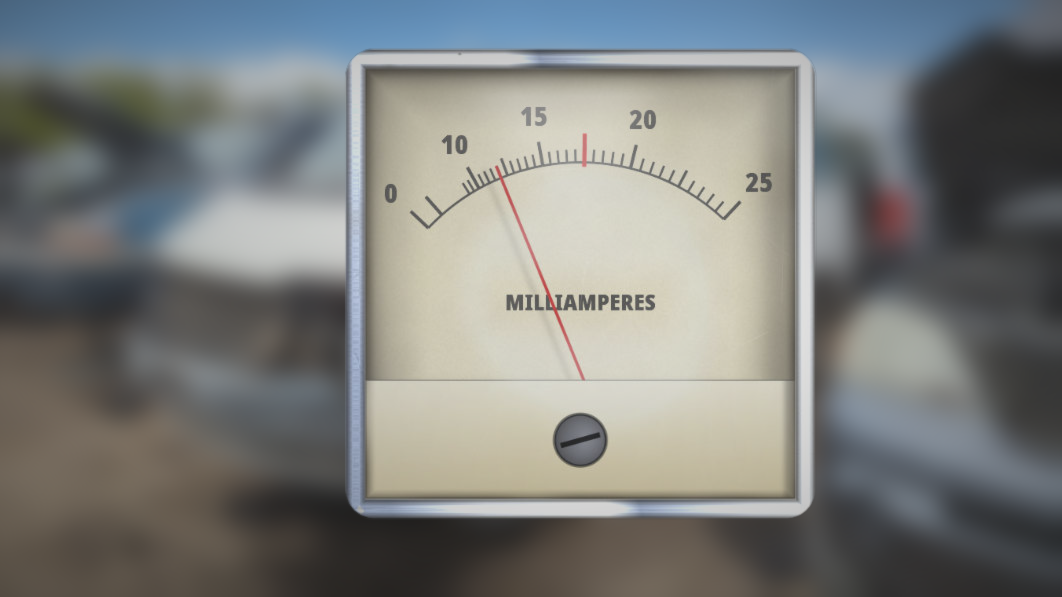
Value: 12 mA
